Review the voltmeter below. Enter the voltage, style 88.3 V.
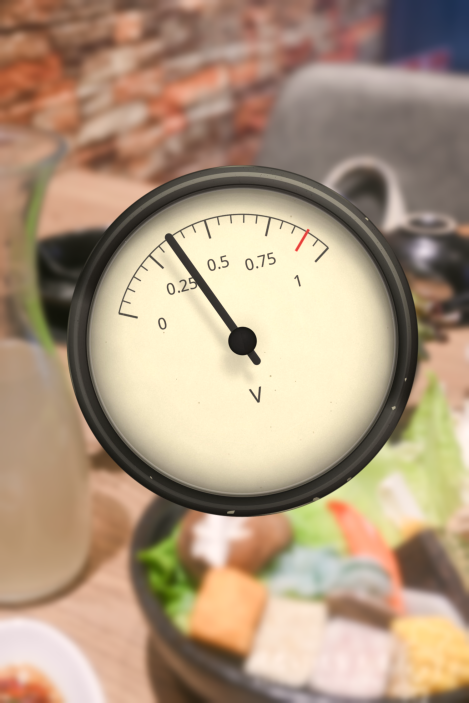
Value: 0.35 V
